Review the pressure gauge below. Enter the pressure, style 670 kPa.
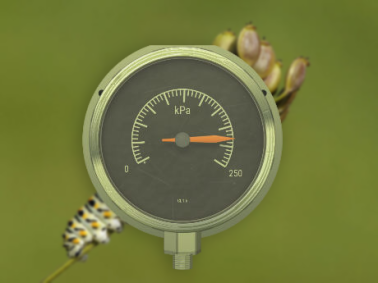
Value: 215 kPa
